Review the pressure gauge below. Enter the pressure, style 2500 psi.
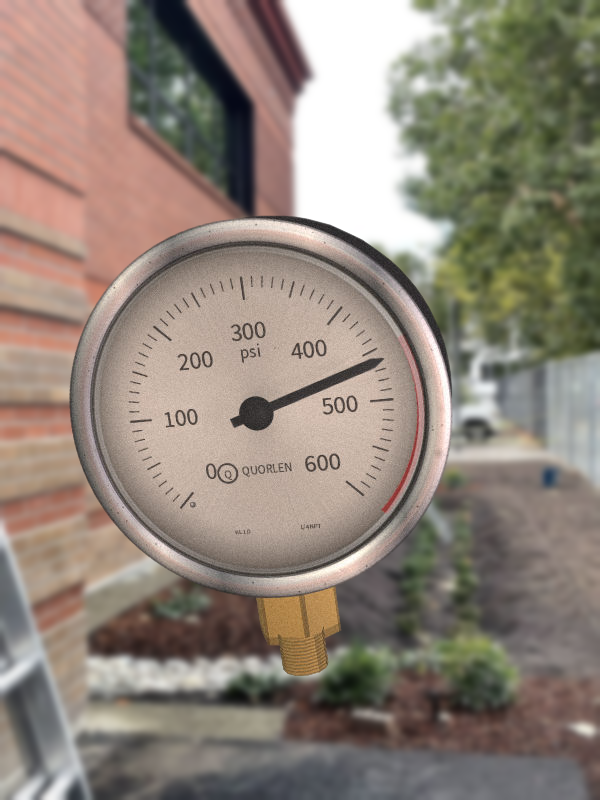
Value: 460 psi
